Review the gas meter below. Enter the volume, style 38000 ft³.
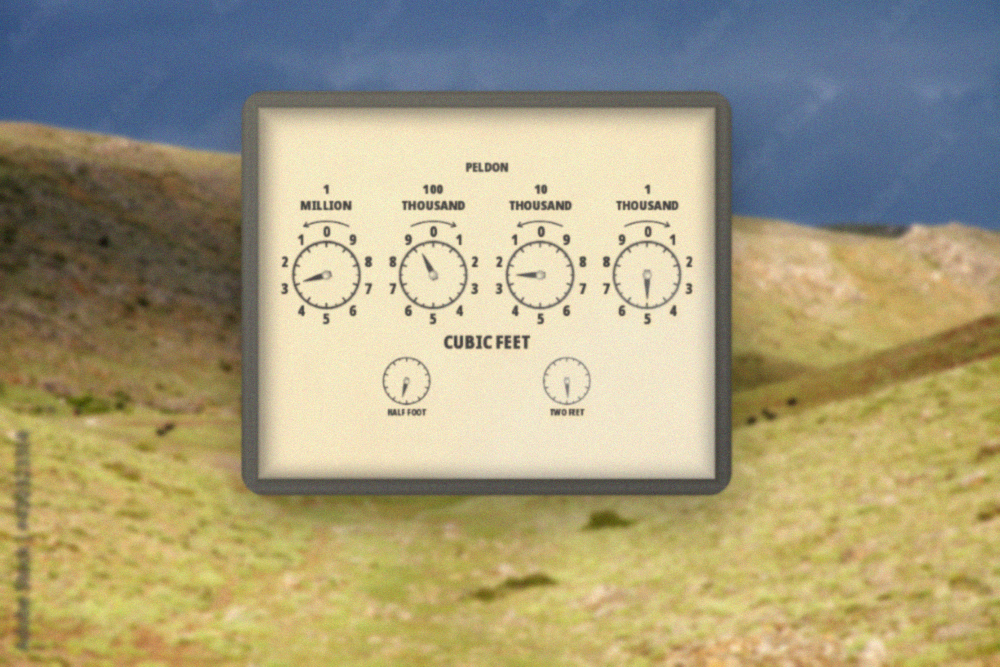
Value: 292500 ft³
